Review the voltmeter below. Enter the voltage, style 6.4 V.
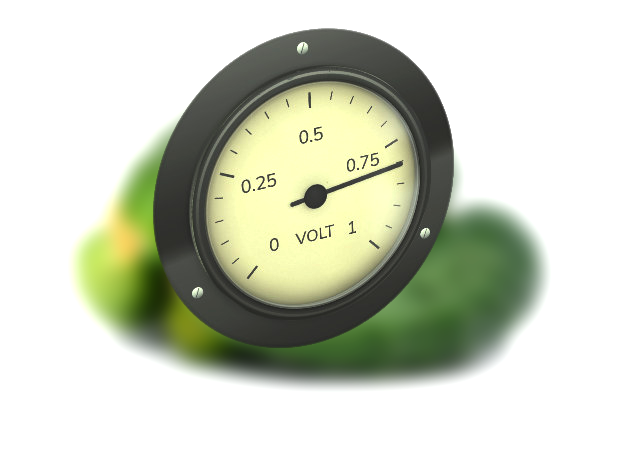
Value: 0.8 V
